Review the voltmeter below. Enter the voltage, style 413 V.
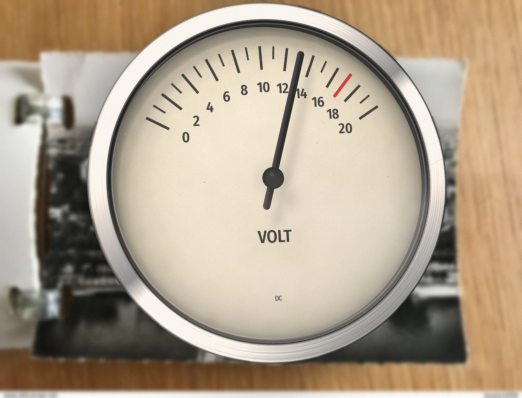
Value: 13 V
